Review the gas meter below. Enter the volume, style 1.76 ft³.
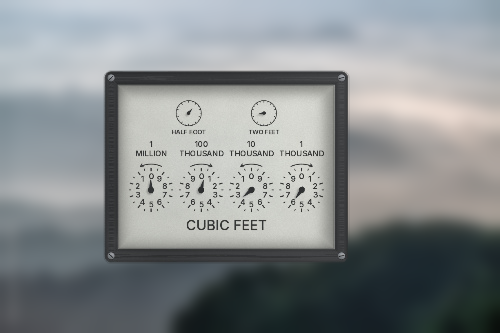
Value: 3600 ft³
